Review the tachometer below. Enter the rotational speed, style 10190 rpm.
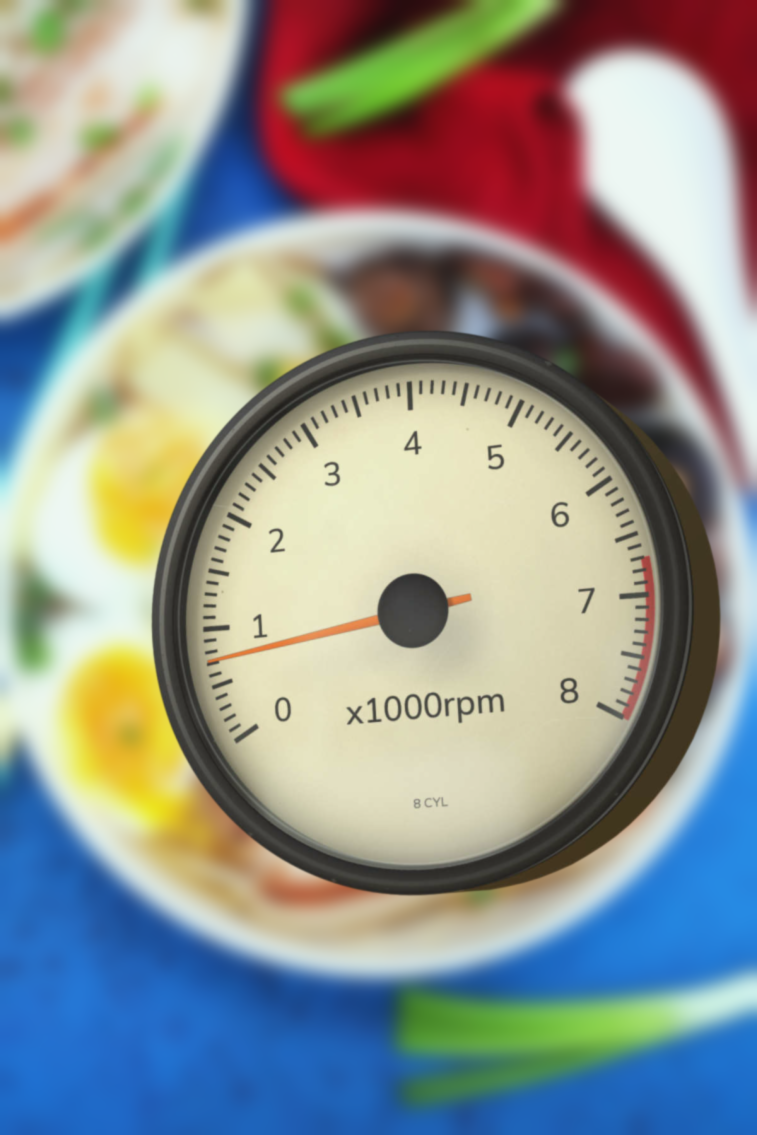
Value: 700 rpm
